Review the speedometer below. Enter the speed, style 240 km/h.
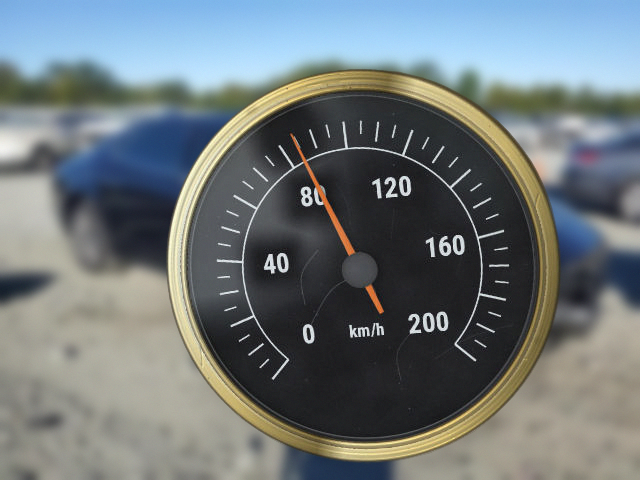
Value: 85 km/h
